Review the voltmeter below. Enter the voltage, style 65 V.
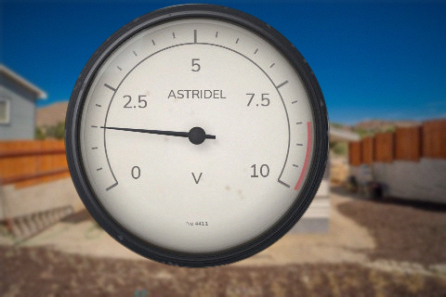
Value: 1.5 V
